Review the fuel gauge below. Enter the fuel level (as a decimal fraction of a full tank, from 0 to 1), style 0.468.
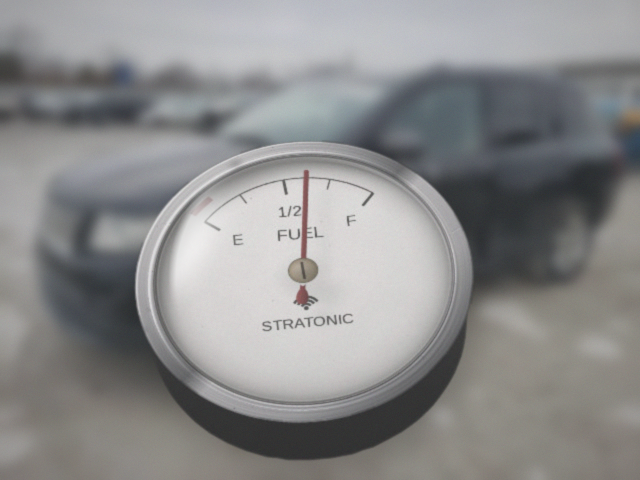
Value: 0.625
